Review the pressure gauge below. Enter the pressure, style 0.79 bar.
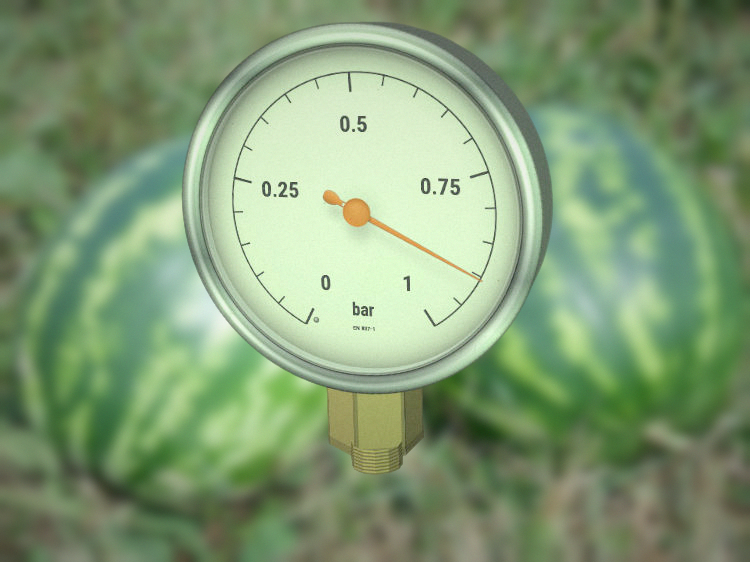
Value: 0.9 bar
